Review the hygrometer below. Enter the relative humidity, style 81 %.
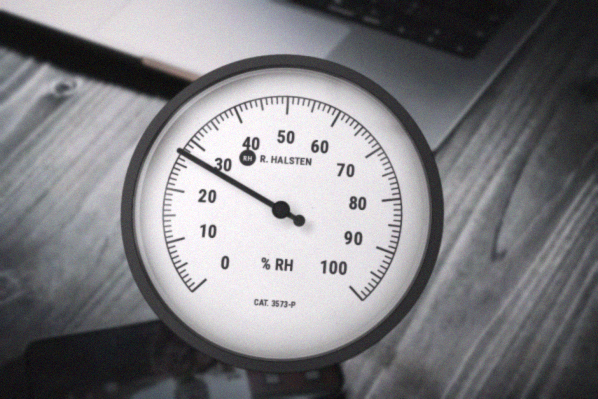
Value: 27 %
